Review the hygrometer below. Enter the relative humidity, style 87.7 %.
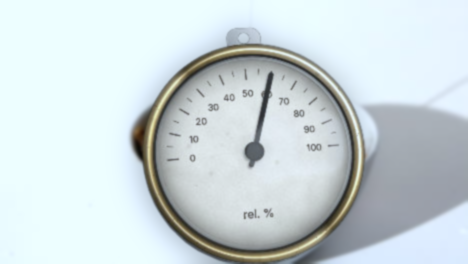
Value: 60 %
